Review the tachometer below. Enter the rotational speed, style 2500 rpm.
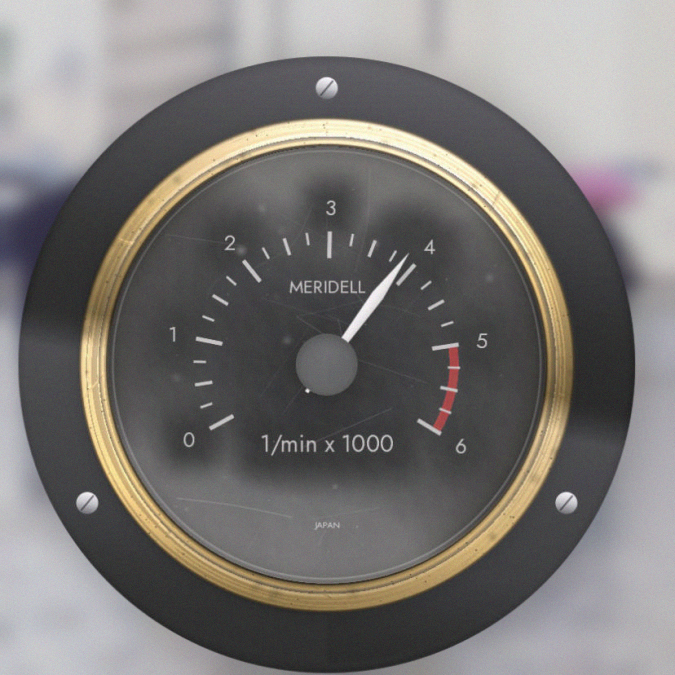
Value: 3875 rpm
